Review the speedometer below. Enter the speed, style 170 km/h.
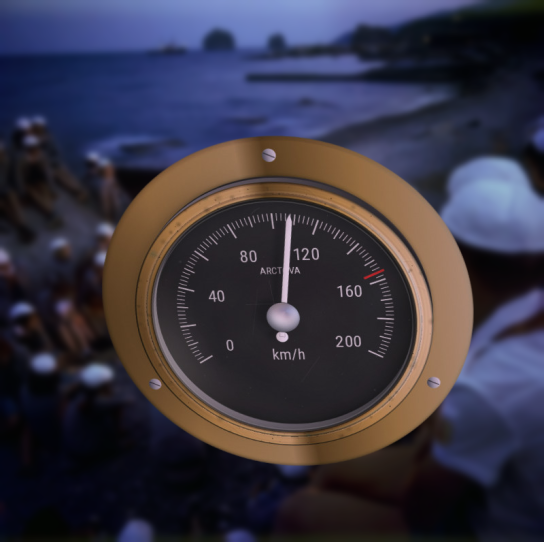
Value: 108 km/h
